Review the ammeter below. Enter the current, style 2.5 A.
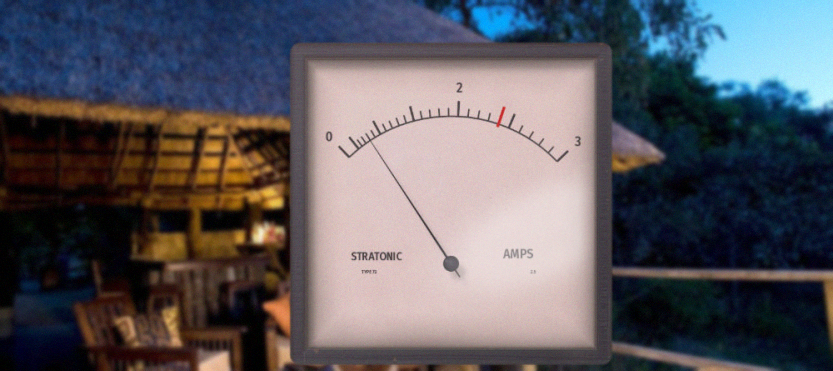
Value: 0.8 A
